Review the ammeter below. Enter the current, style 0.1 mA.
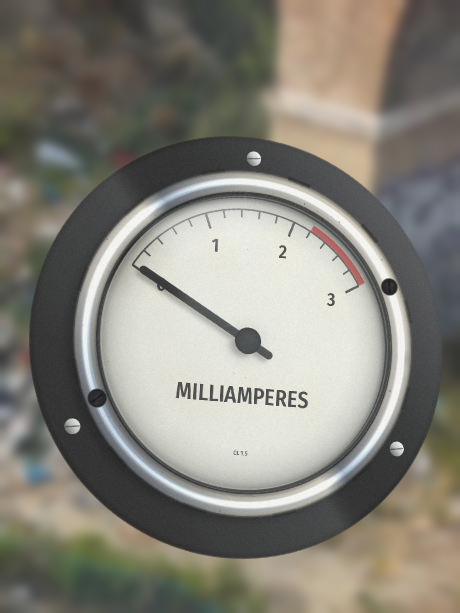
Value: 0 mA
